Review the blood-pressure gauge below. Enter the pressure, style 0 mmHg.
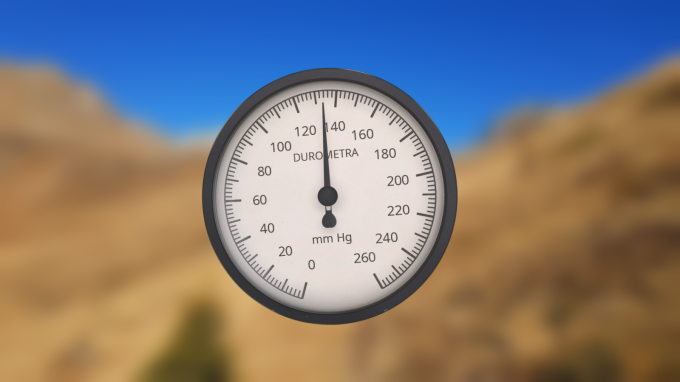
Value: 134 mmHg
